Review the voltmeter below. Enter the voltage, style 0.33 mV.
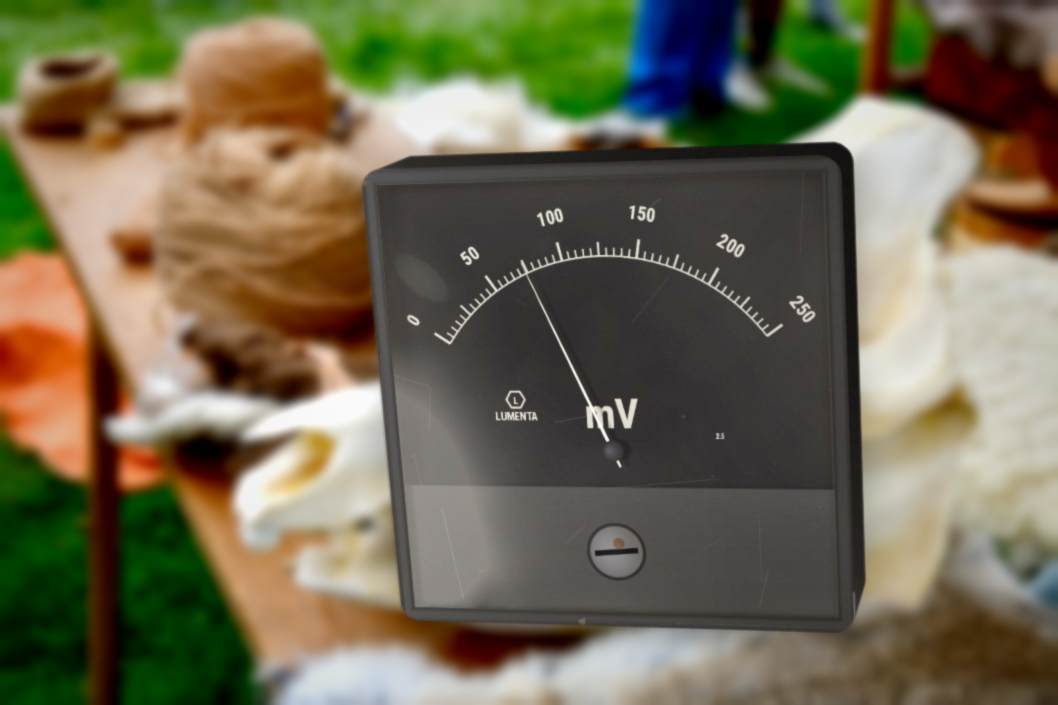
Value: 75 mV
